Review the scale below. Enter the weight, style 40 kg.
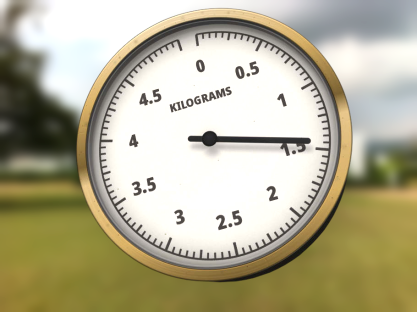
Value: 1.45 kg
